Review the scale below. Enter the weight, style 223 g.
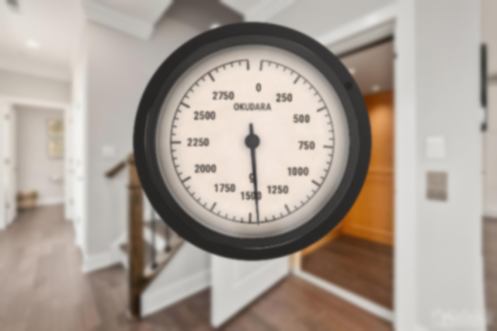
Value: 1450 g
